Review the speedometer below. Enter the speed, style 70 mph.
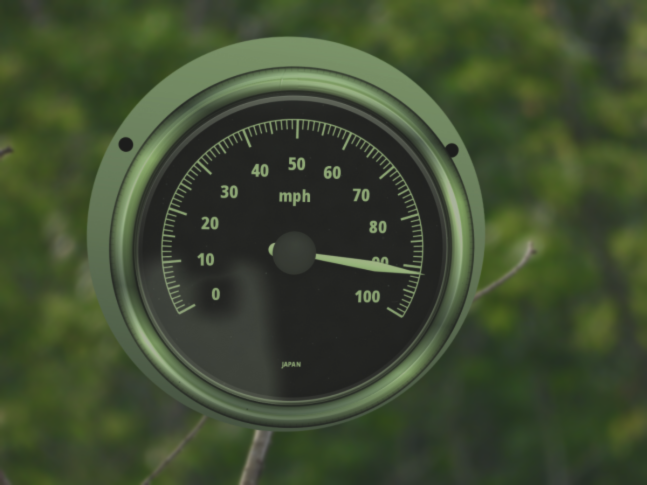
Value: 91 mph
